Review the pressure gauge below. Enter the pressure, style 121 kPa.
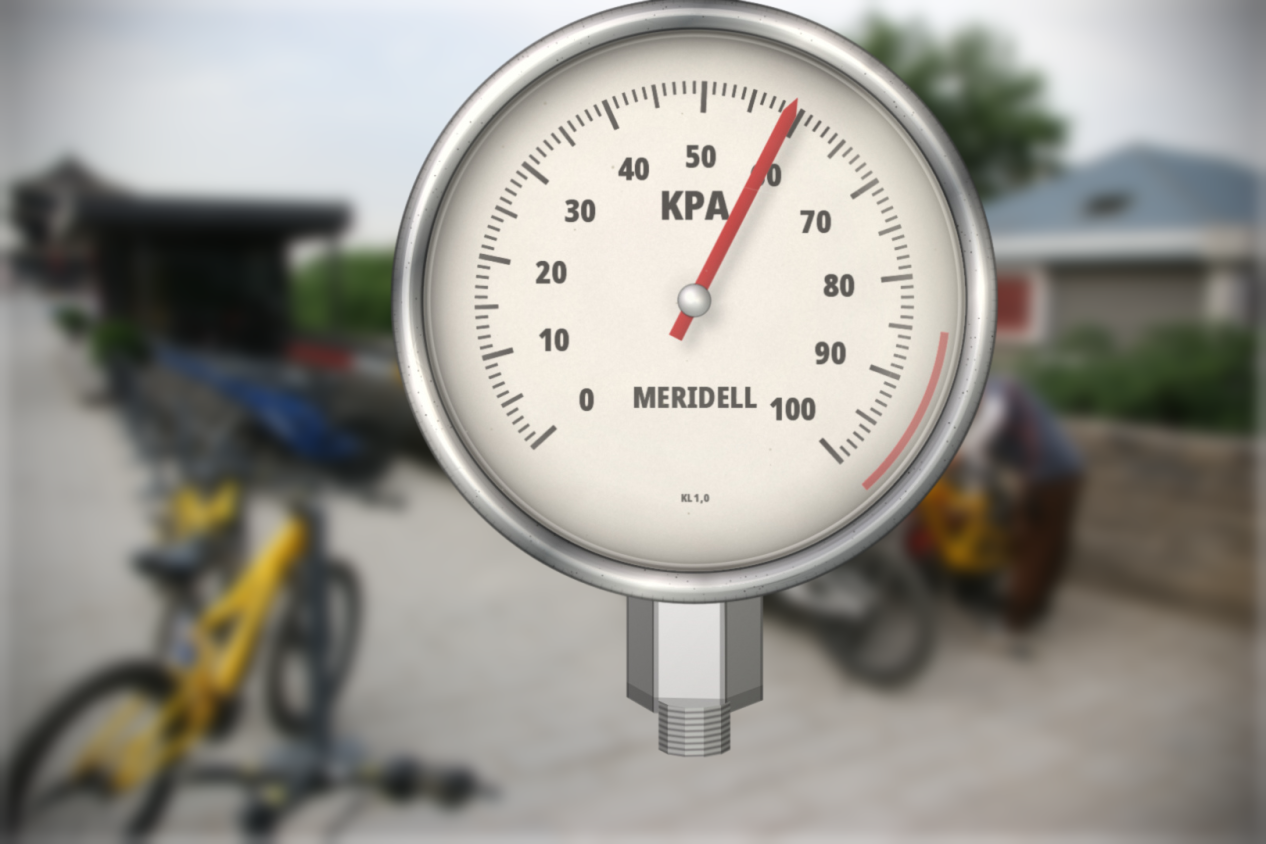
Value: 59 kPa
